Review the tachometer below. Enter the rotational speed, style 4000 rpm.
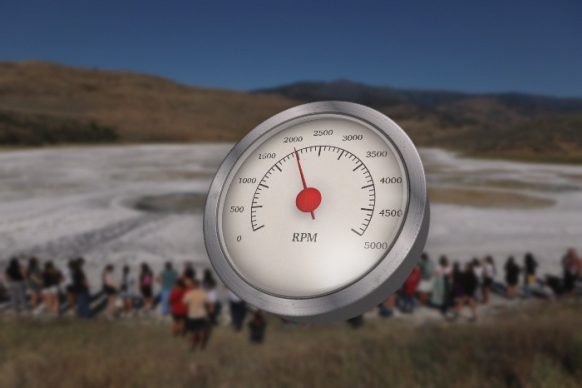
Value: 2000 rpm
